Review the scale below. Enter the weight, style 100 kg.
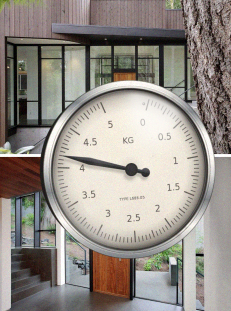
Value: 4.15 kg
